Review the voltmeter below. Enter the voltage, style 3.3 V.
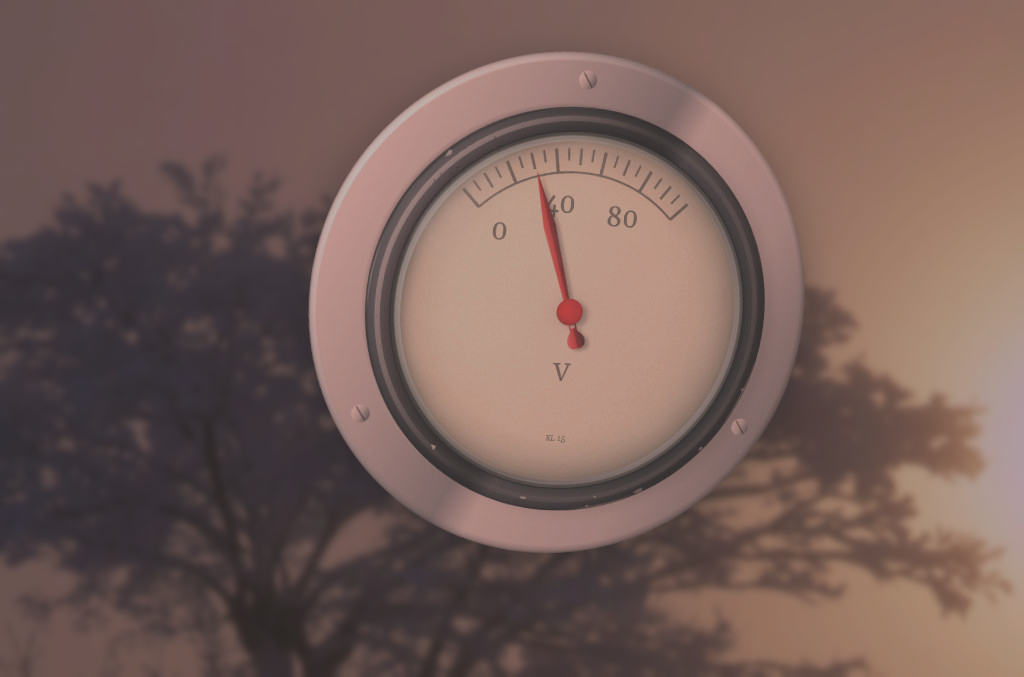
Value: 30 V
